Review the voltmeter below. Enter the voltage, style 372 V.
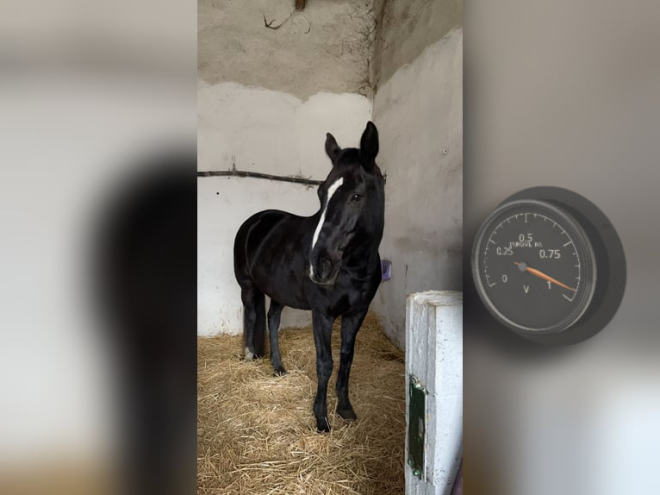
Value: 0.95 V
